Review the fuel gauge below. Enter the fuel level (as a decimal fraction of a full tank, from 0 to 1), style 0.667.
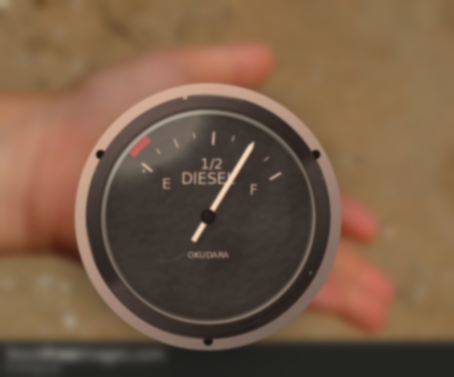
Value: 0.75
